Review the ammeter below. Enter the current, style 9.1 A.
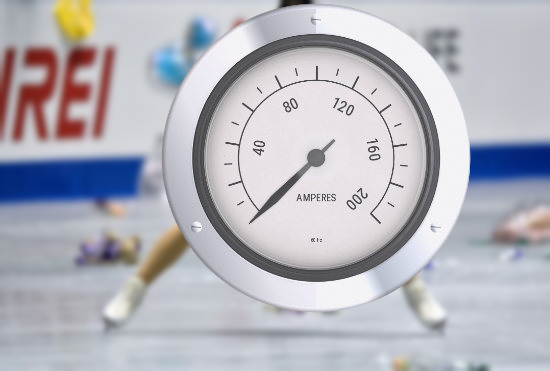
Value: 0 A
